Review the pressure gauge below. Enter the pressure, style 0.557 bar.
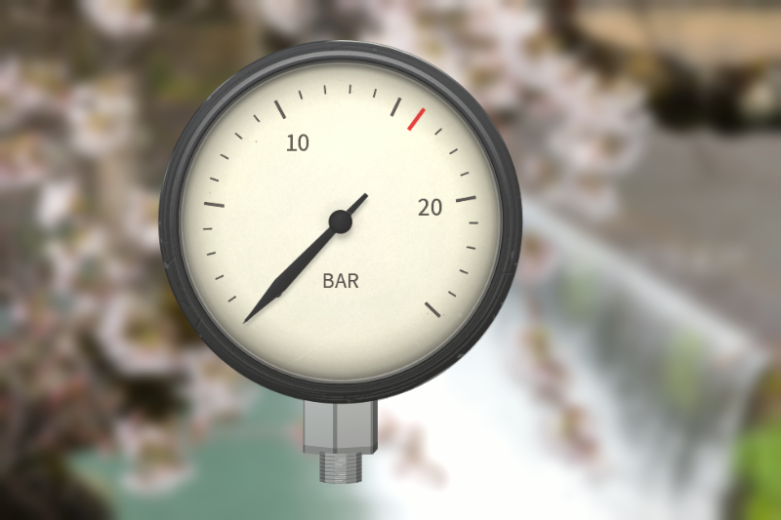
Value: 0 bar
